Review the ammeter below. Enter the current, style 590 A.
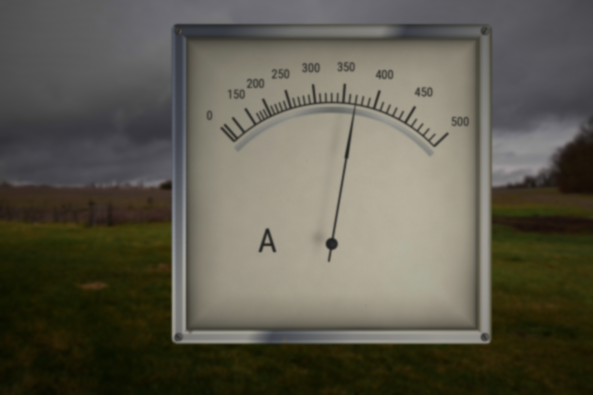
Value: 370 A
